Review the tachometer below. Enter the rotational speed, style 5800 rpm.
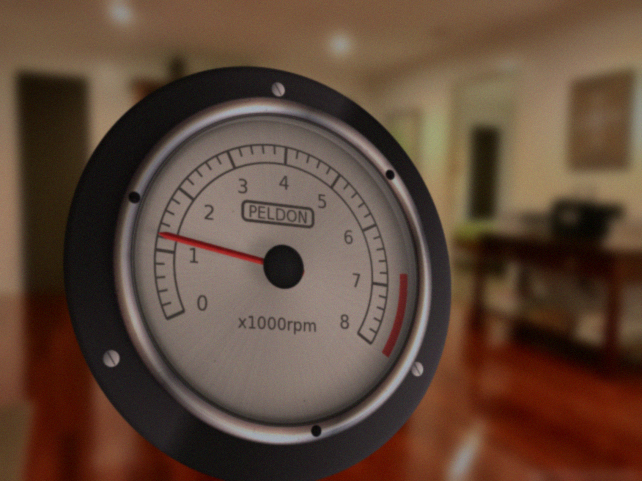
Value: 1200 rpm
